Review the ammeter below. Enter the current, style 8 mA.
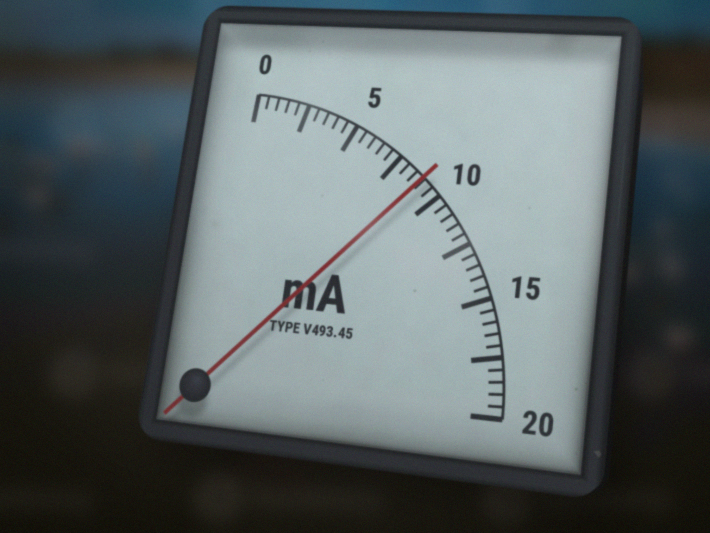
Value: 9 mA
